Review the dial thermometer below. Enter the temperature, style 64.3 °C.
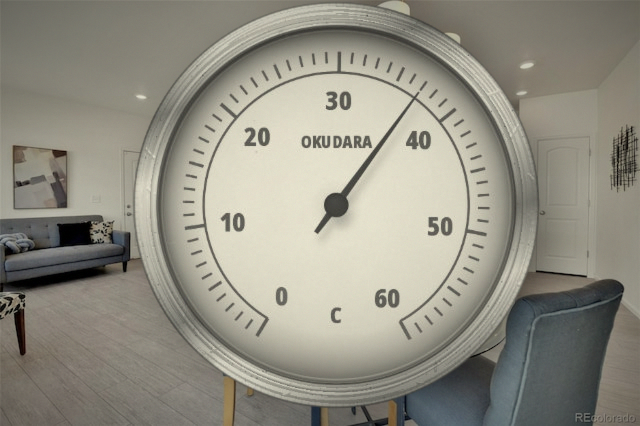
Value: 37 °C
